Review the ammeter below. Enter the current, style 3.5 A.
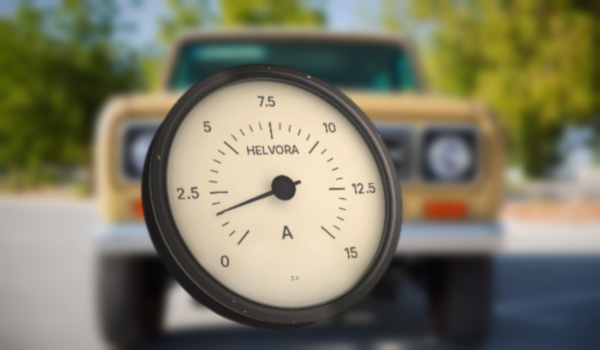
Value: 1.5 A
